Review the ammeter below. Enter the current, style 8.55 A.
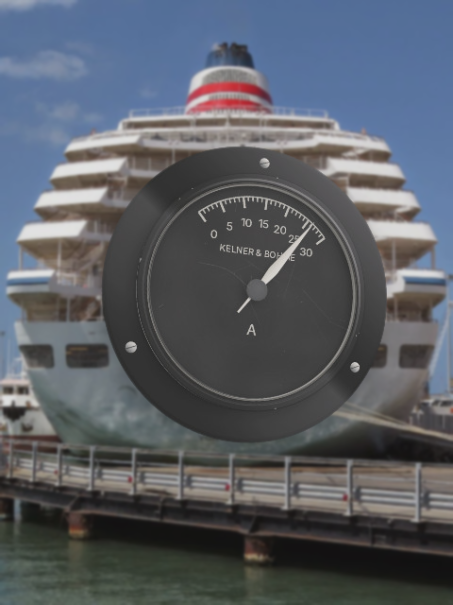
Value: 26 A
